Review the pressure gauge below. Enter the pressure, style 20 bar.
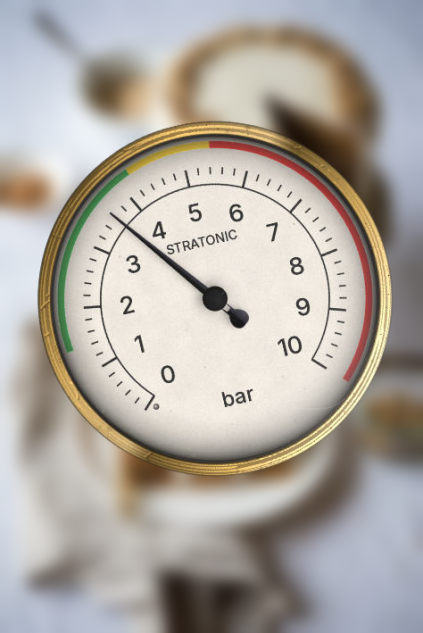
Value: 3.6 bar
